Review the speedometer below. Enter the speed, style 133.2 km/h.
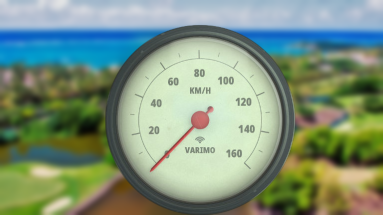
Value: 0 km/h
